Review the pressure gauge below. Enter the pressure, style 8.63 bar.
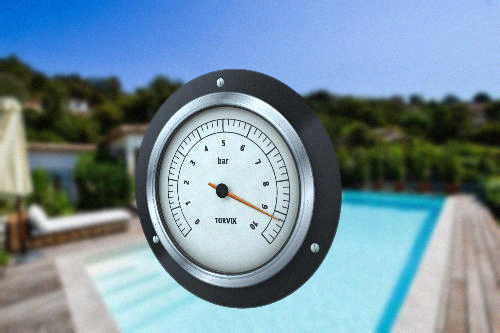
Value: 9.2 bar
